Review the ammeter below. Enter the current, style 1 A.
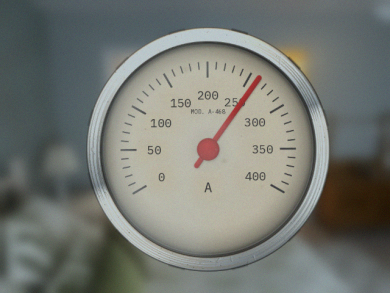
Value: 260 A
